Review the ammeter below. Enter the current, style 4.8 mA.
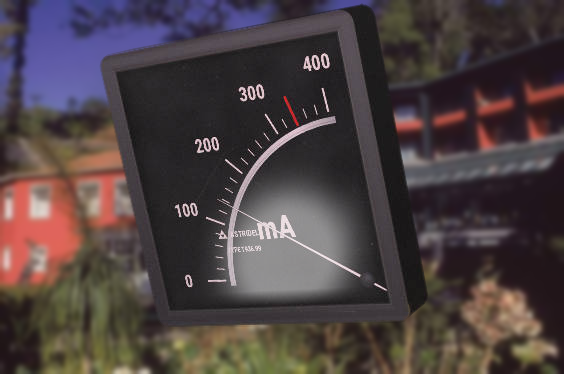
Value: 140 mA
